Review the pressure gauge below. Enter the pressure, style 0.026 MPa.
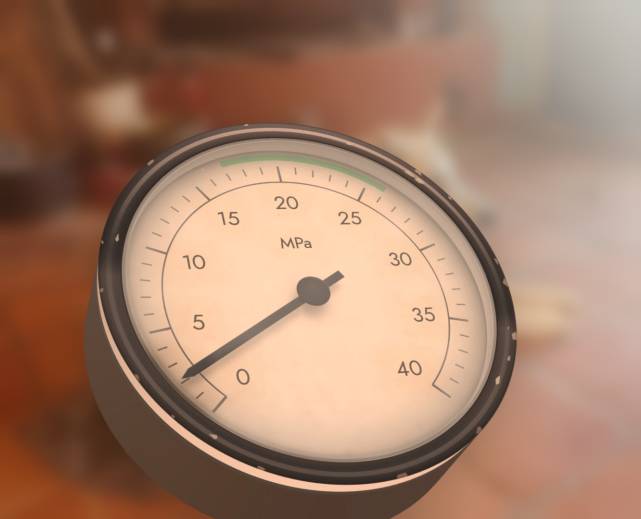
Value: 2 MPa
